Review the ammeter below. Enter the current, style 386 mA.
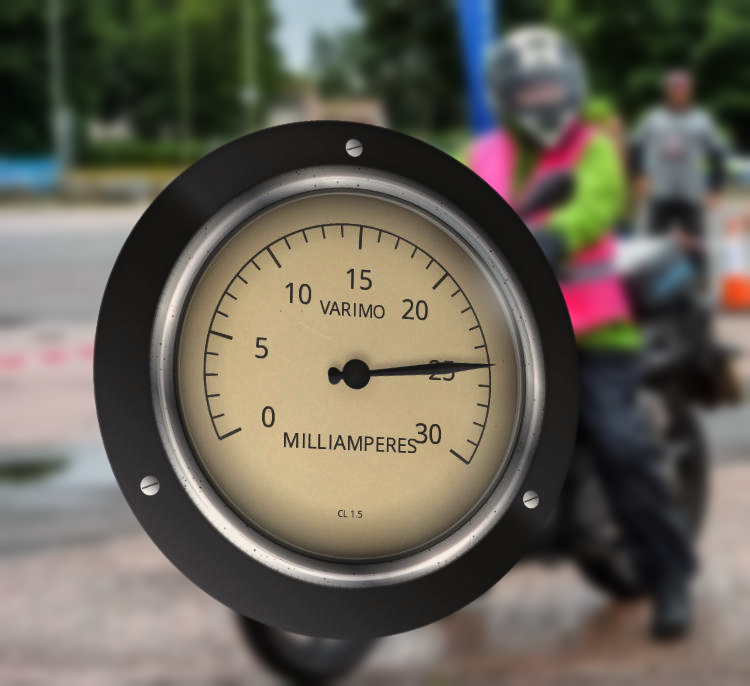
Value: 25 mA
